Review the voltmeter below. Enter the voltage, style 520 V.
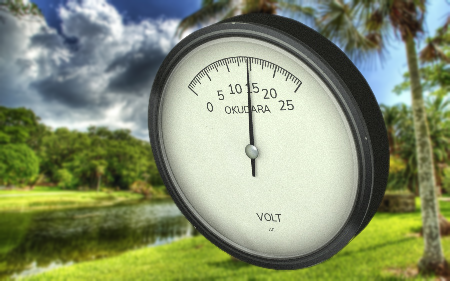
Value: 15 V
